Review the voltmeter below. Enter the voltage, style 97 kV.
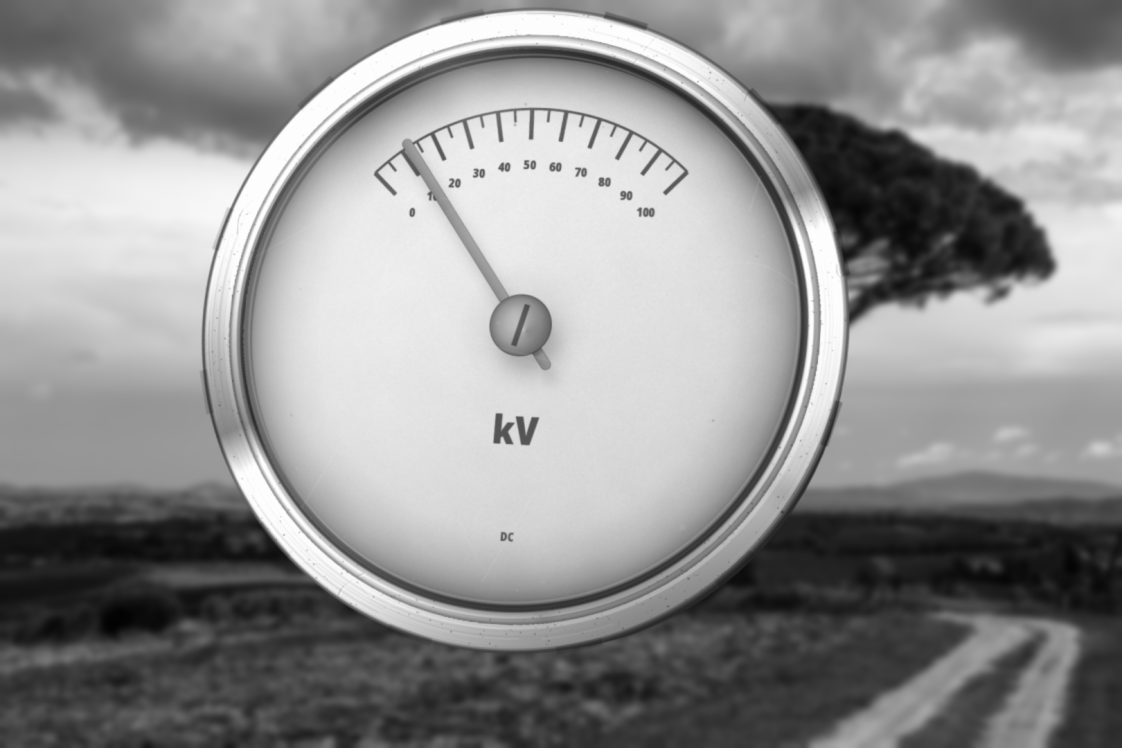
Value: 12.5 kV
